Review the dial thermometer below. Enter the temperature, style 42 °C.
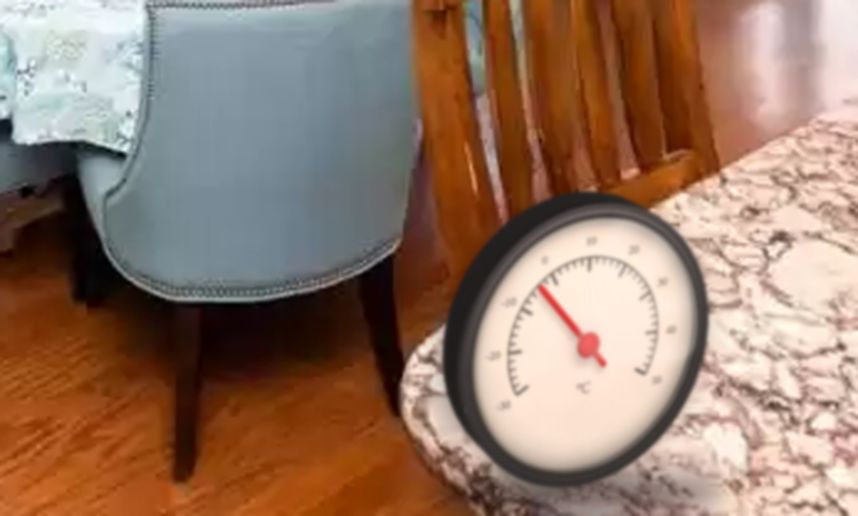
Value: -4 °C
